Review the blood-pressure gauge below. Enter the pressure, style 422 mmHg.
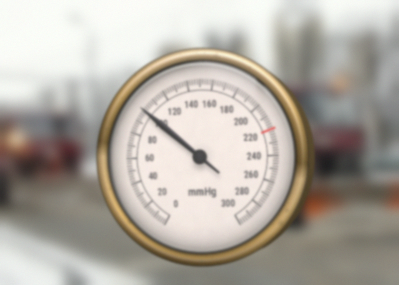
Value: 100 mmHg
